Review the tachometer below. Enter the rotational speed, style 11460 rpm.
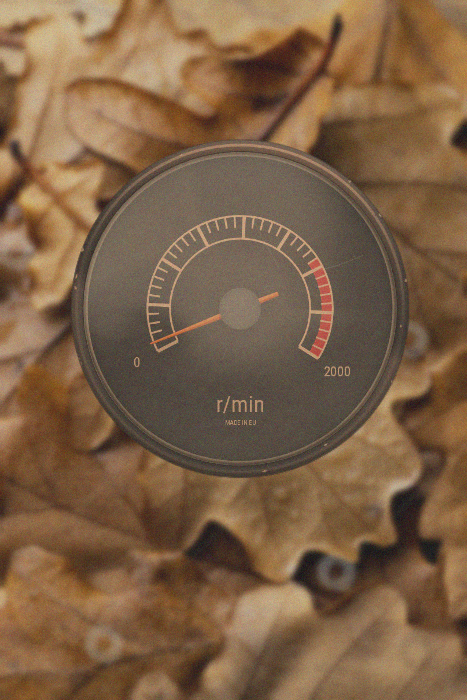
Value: 50 rpm
